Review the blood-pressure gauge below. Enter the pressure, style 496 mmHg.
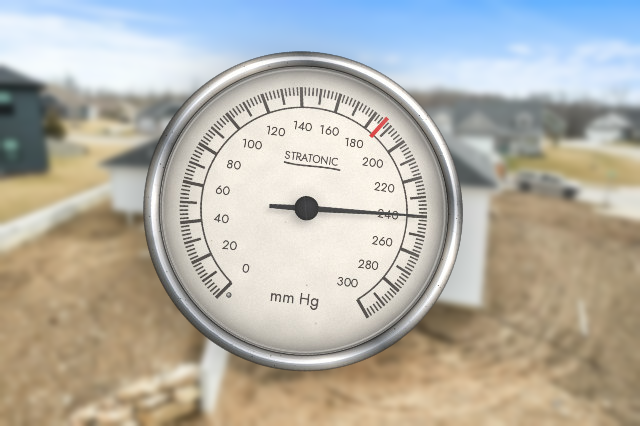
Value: 240 mmHg
